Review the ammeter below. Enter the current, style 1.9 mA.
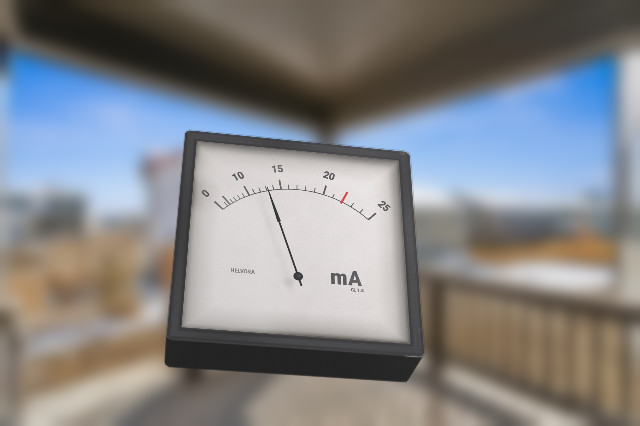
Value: 13 mA
